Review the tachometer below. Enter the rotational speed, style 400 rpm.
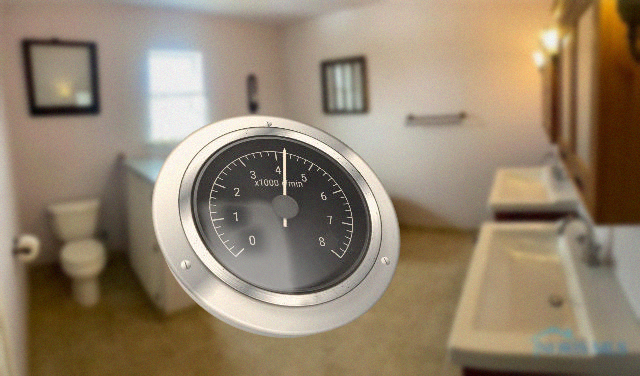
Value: 4200 rpm
